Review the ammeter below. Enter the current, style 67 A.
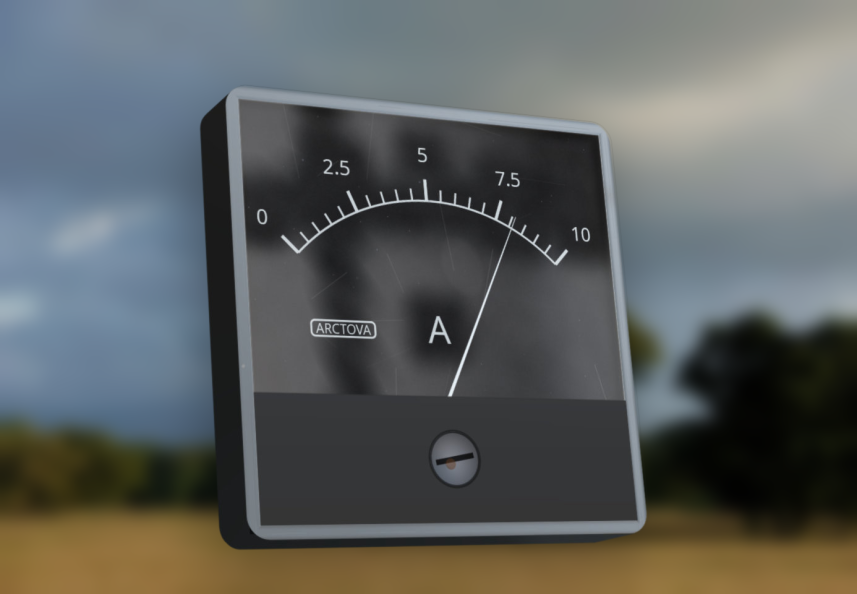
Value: 8 A
